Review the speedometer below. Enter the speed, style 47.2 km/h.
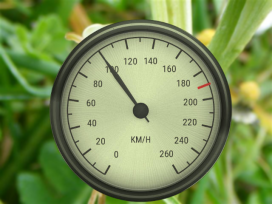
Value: 100 km/h
